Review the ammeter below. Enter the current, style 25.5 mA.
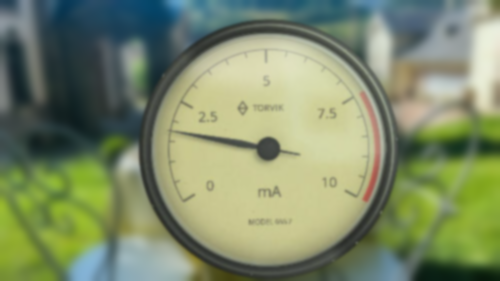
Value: 1.75 mA
